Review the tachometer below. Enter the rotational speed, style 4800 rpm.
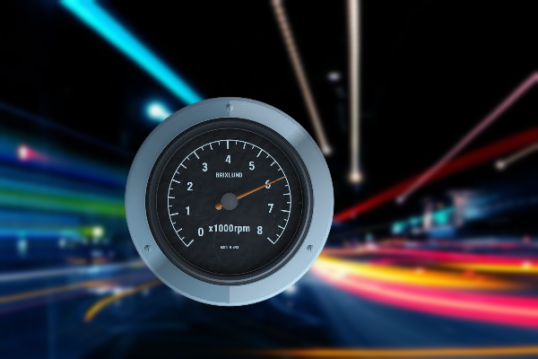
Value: 6000 rpm
